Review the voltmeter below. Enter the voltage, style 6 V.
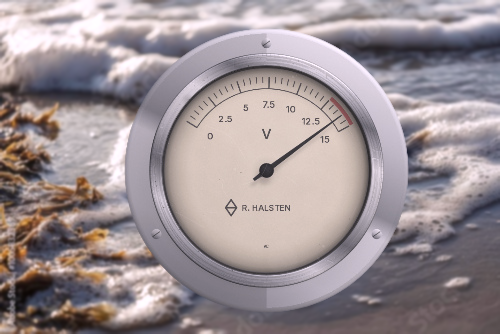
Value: 14 V
